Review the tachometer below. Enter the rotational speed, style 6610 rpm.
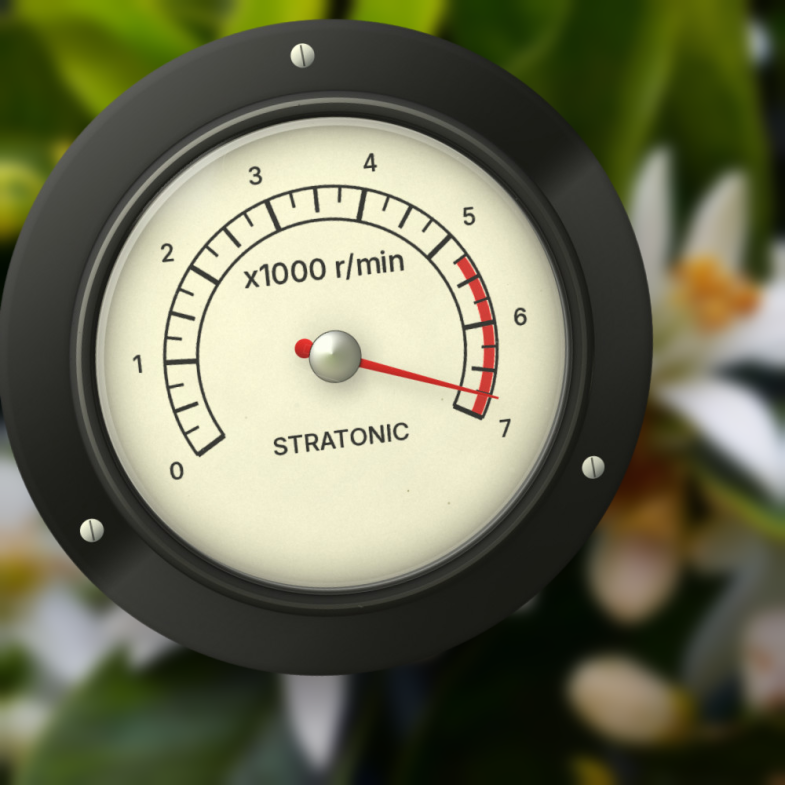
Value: 6750 rpm
